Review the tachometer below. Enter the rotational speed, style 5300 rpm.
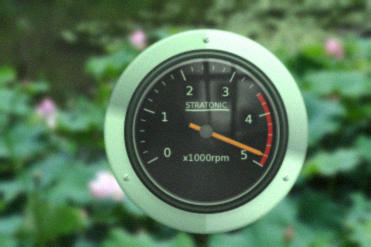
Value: 4800 rpm
